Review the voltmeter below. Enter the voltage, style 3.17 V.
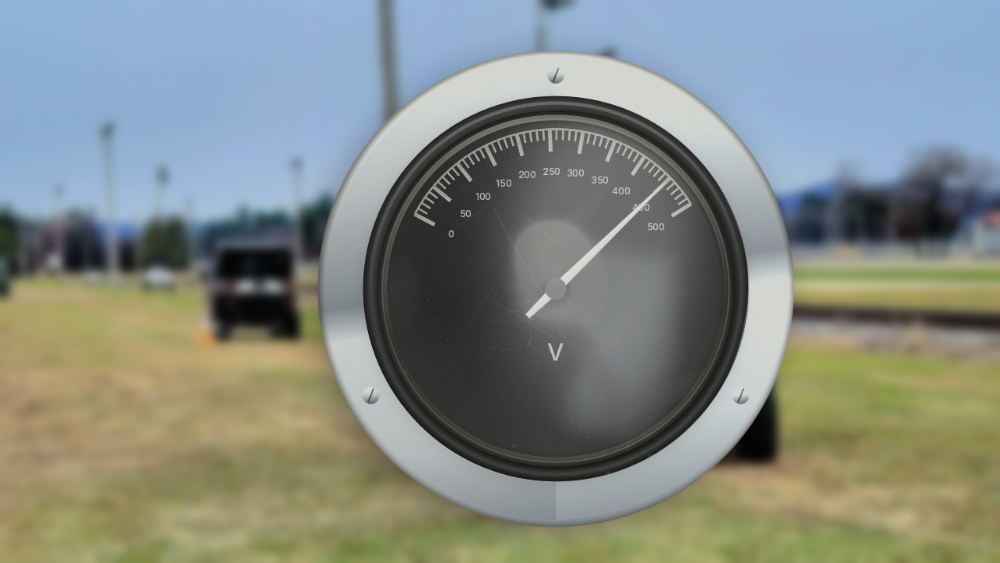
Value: 450 V
